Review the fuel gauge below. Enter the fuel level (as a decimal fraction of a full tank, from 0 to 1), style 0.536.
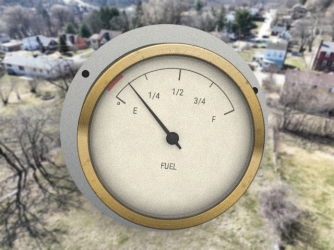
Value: 0.125
